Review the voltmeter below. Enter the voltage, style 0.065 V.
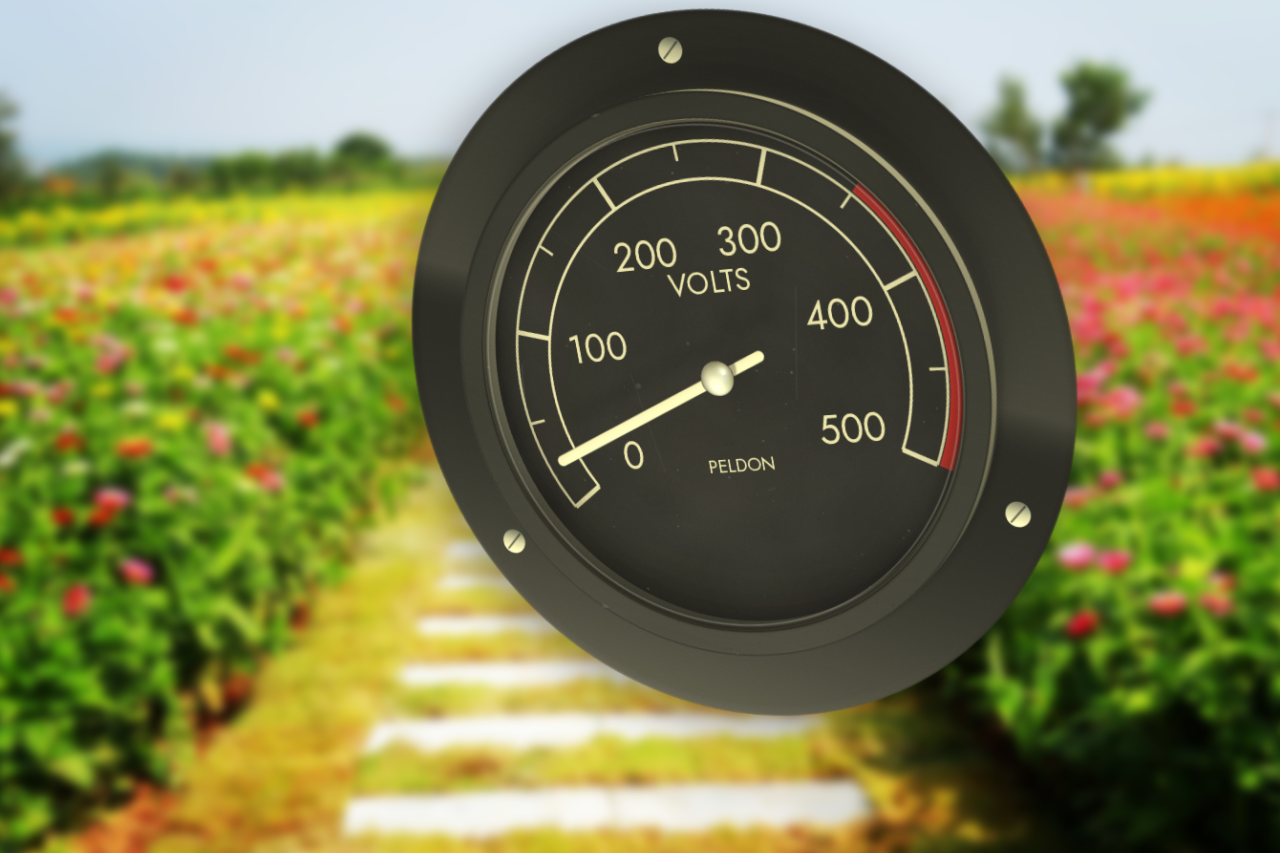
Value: 25 V
